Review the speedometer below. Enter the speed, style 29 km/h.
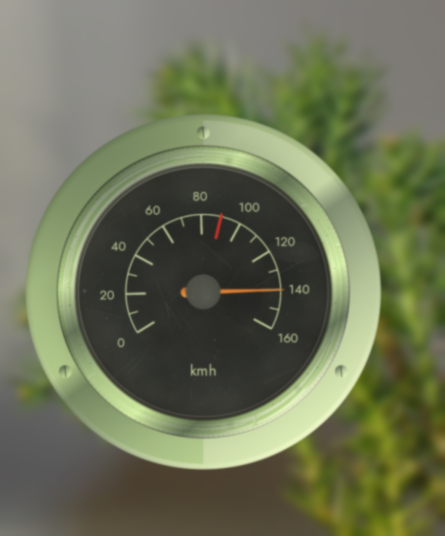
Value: 140 km/h
